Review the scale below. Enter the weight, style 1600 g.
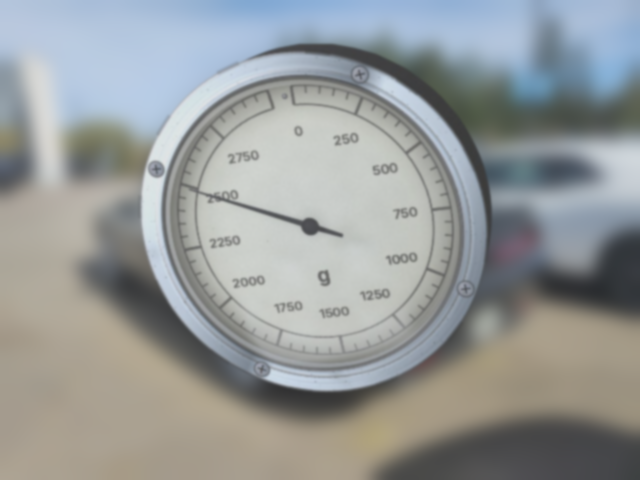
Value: 2500 g
